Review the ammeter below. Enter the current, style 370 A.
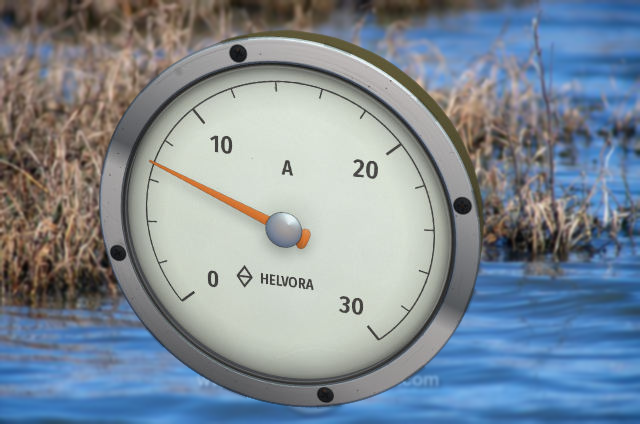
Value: 7 A
